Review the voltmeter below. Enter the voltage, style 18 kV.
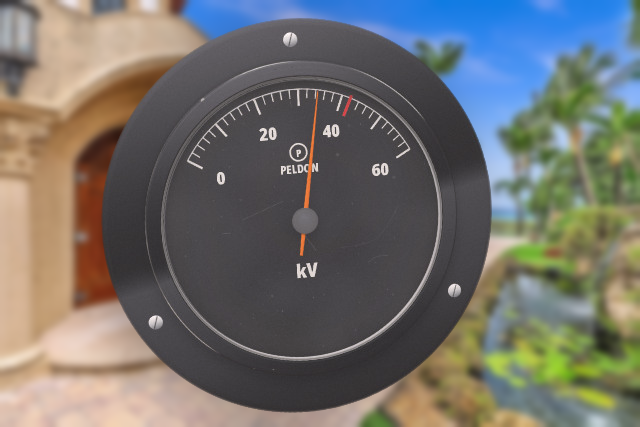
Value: 34 kV
